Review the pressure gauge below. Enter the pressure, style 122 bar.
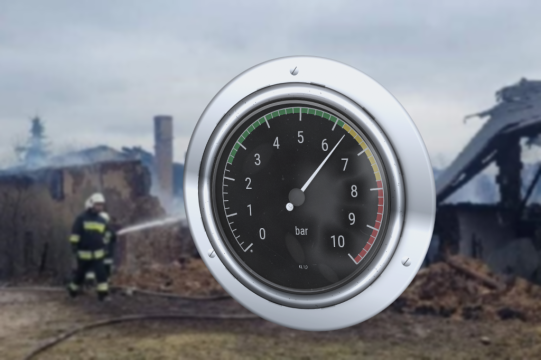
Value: 6.4 bar
